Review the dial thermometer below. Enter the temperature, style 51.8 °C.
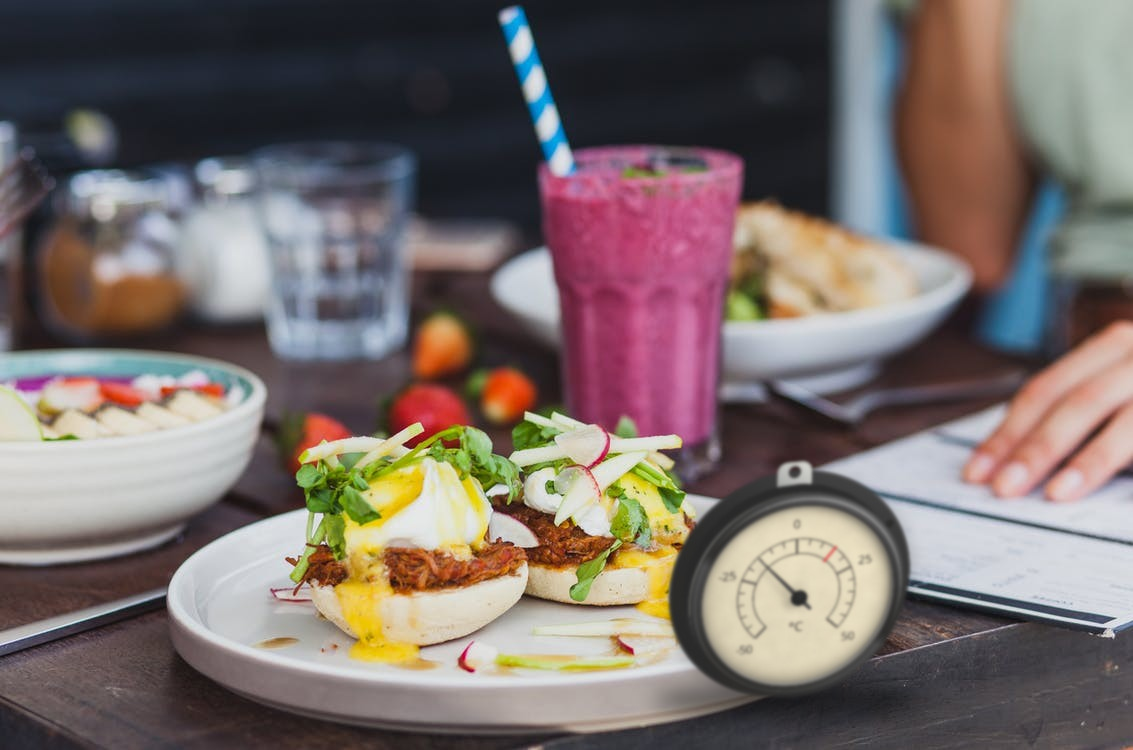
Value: -15 °C
